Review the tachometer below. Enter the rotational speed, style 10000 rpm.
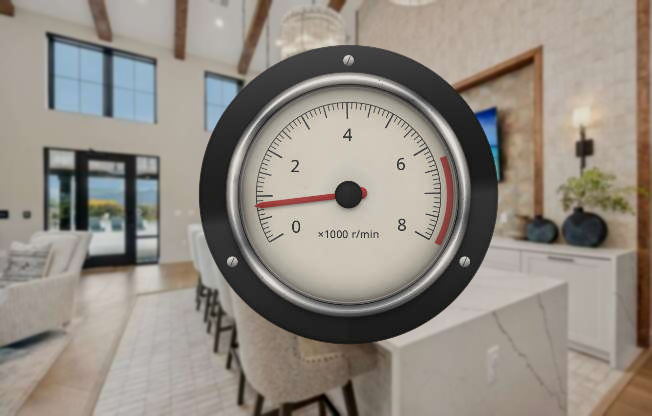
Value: 800 rpm
